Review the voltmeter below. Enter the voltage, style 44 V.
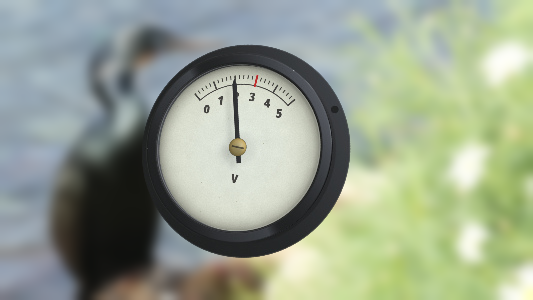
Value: 2 V
